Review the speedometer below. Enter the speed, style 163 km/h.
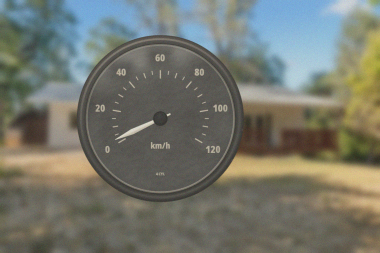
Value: 2.5 km/h
